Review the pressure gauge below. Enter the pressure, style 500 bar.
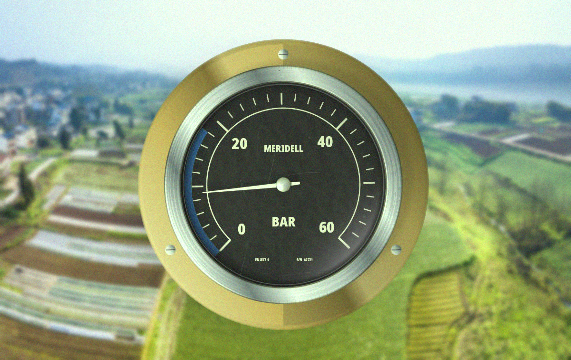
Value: 9 bar
